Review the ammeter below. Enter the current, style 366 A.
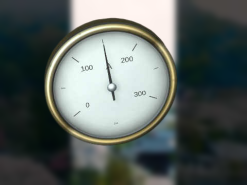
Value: 150 A
